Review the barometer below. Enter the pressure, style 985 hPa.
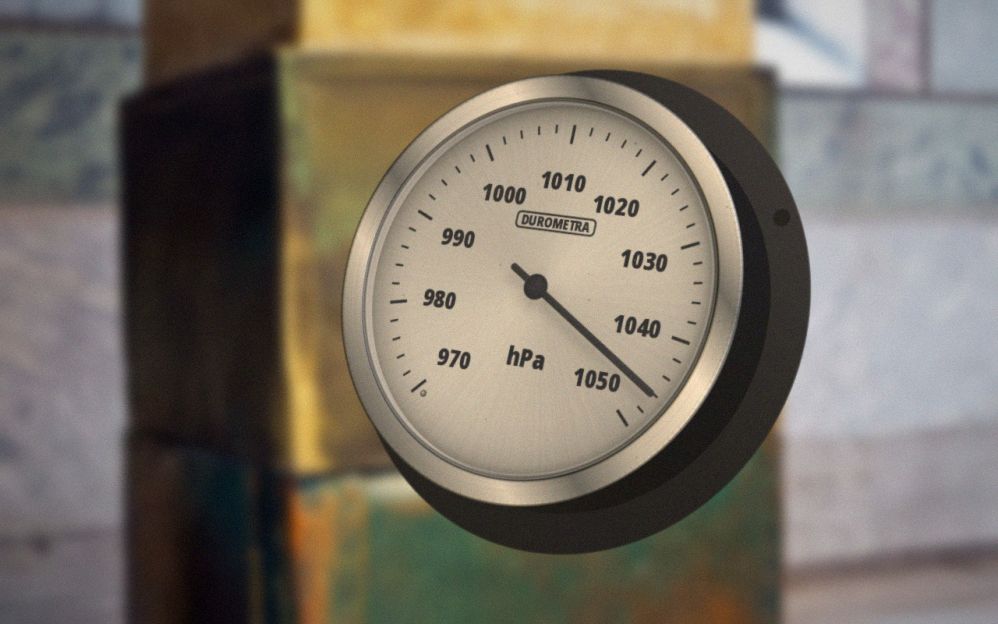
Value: 1046 hPa
